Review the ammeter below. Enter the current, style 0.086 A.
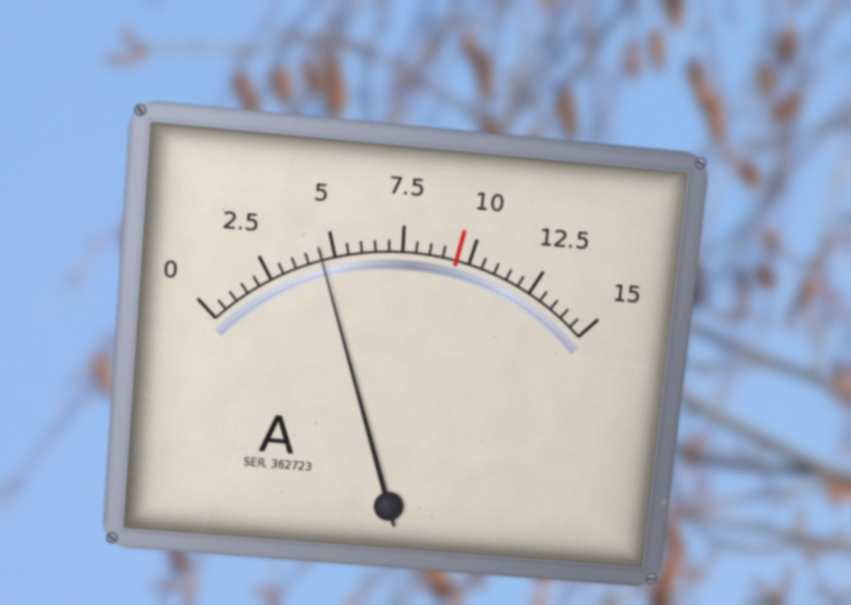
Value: 4.5 A
